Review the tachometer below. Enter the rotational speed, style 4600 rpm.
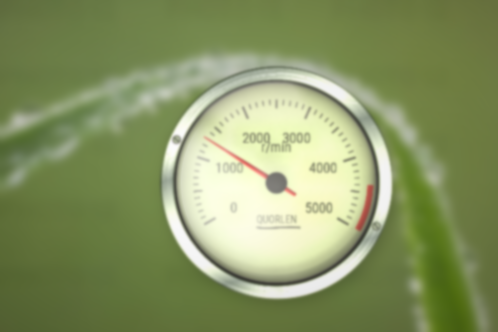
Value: 1300 rpm
